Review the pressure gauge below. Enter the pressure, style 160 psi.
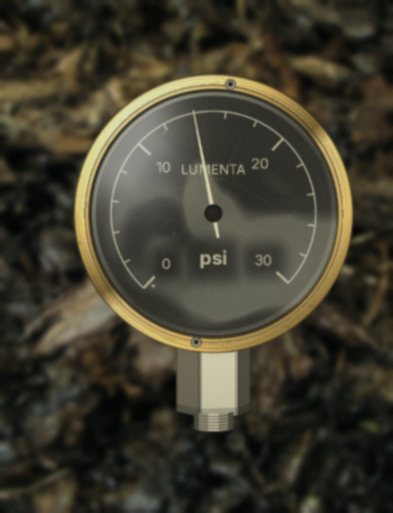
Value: 14 psi
